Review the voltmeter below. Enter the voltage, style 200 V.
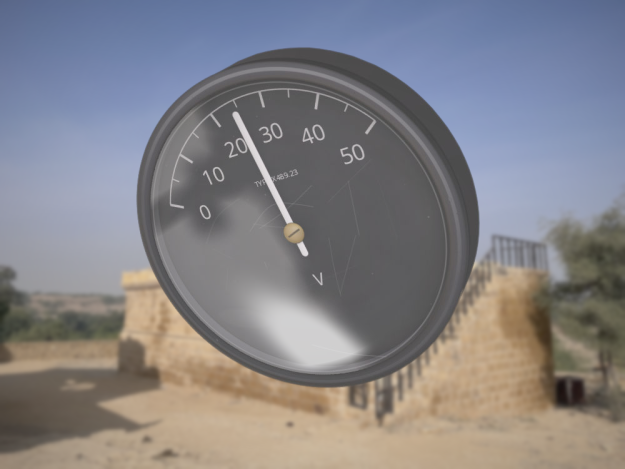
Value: 25 V
